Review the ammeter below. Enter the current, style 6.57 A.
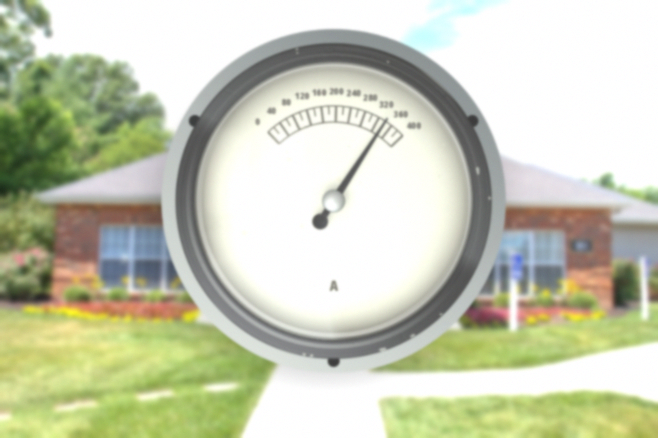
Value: 340 A
